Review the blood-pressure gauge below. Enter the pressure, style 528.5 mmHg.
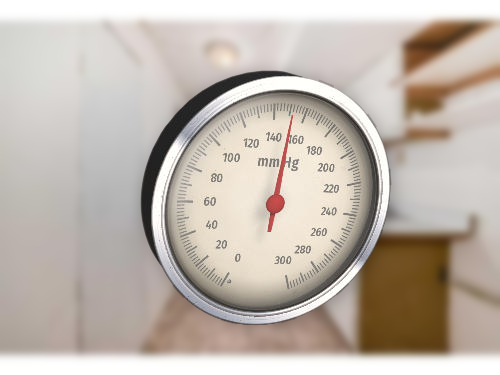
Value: 150 mmHg
